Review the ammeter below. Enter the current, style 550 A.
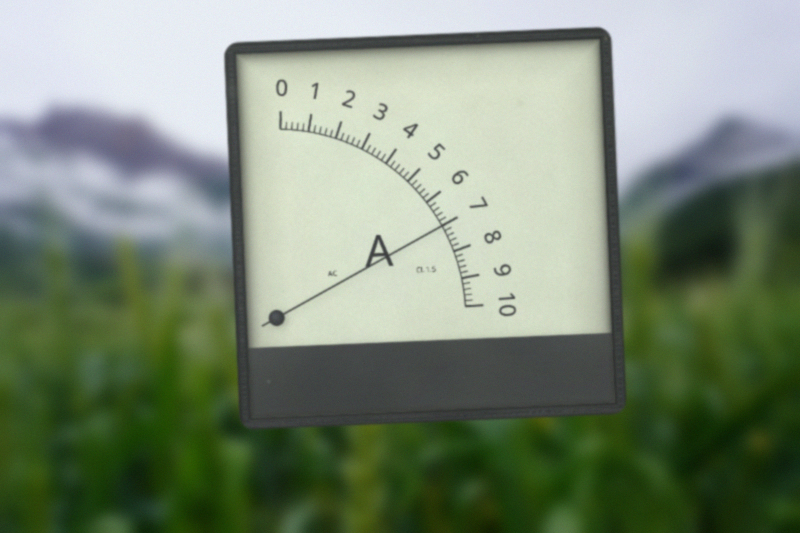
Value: 7 A
